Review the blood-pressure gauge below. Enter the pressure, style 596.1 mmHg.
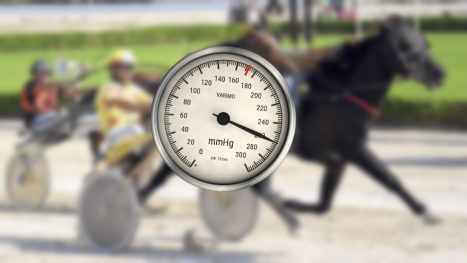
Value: 260 mmHg
